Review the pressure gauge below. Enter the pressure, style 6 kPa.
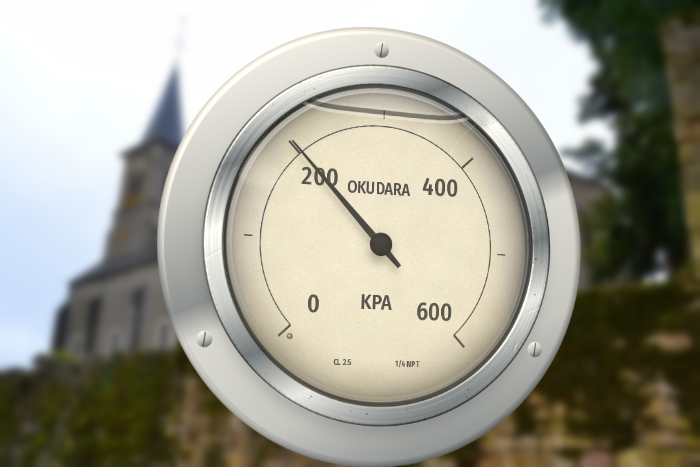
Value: 200 kPa
